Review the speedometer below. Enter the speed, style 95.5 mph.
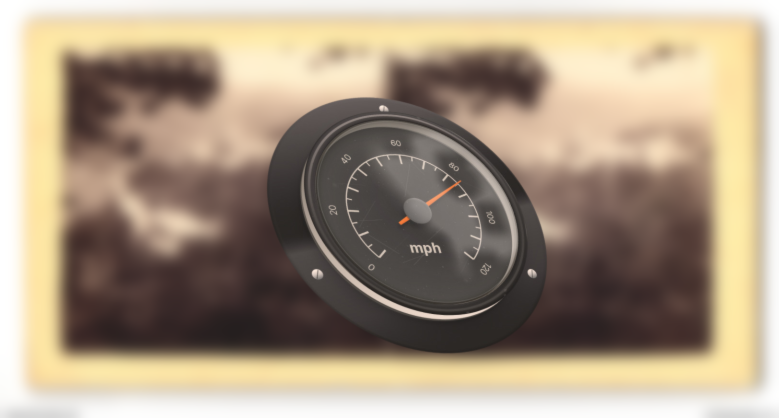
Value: 85 mph
